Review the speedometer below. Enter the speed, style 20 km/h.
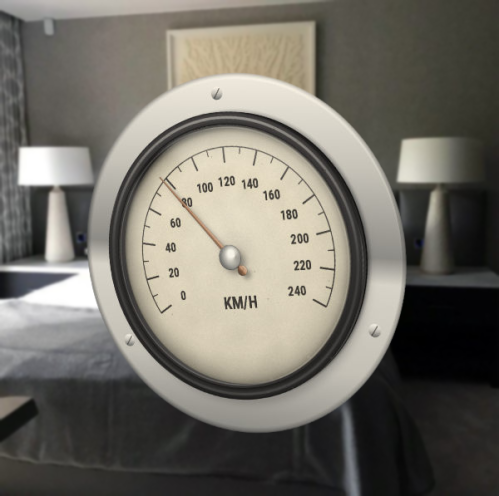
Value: 80 km/h
